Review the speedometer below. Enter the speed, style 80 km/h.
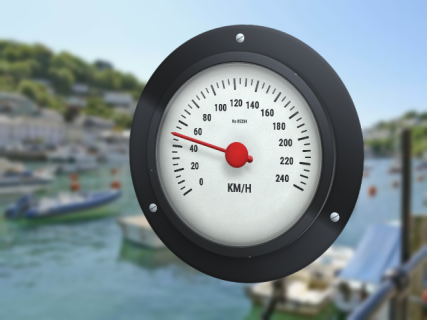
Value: 50 km/h
